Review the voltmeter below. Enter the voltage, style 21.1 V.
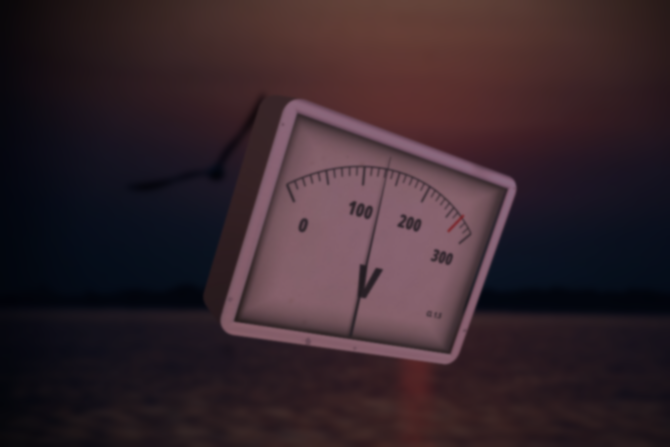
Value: 130 V
